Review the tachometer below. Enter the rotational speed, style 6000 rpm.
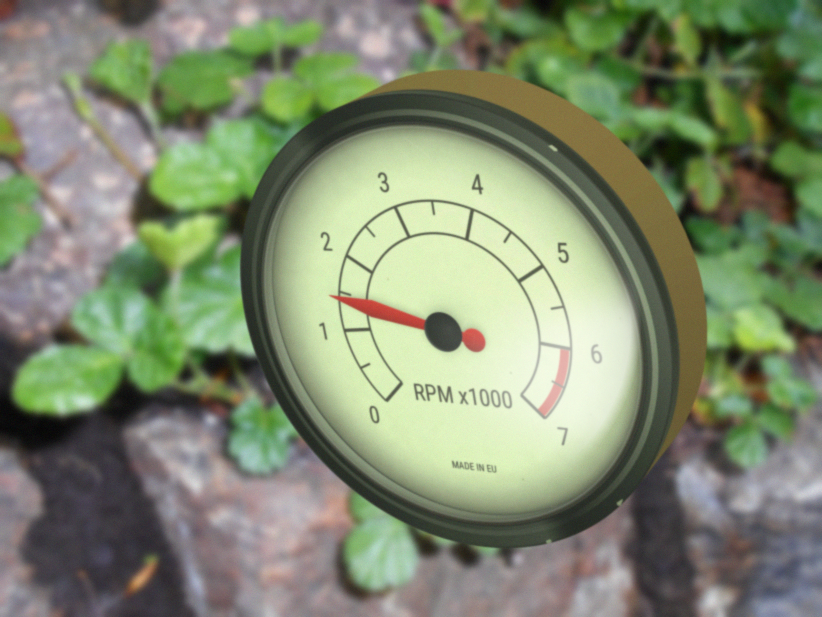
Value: 1500 rpm
